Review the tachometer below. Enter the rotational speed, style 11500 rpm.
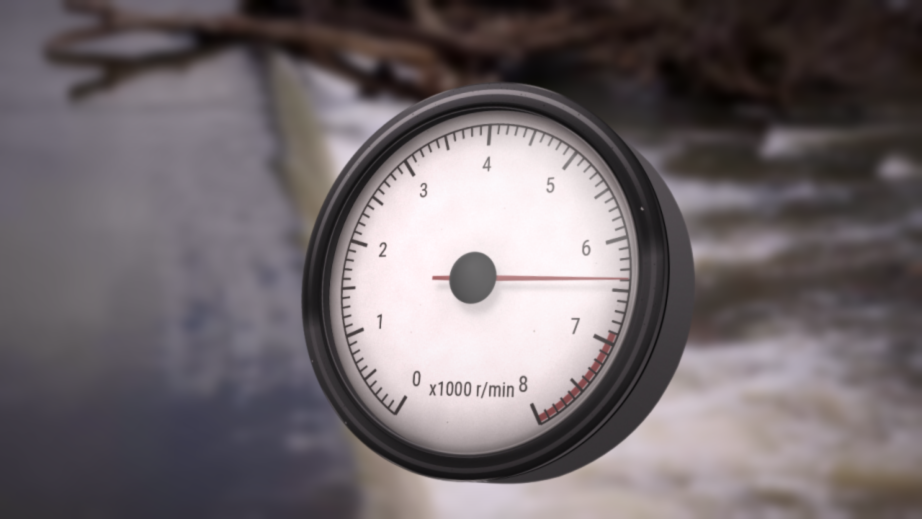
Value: 6400 rpm
